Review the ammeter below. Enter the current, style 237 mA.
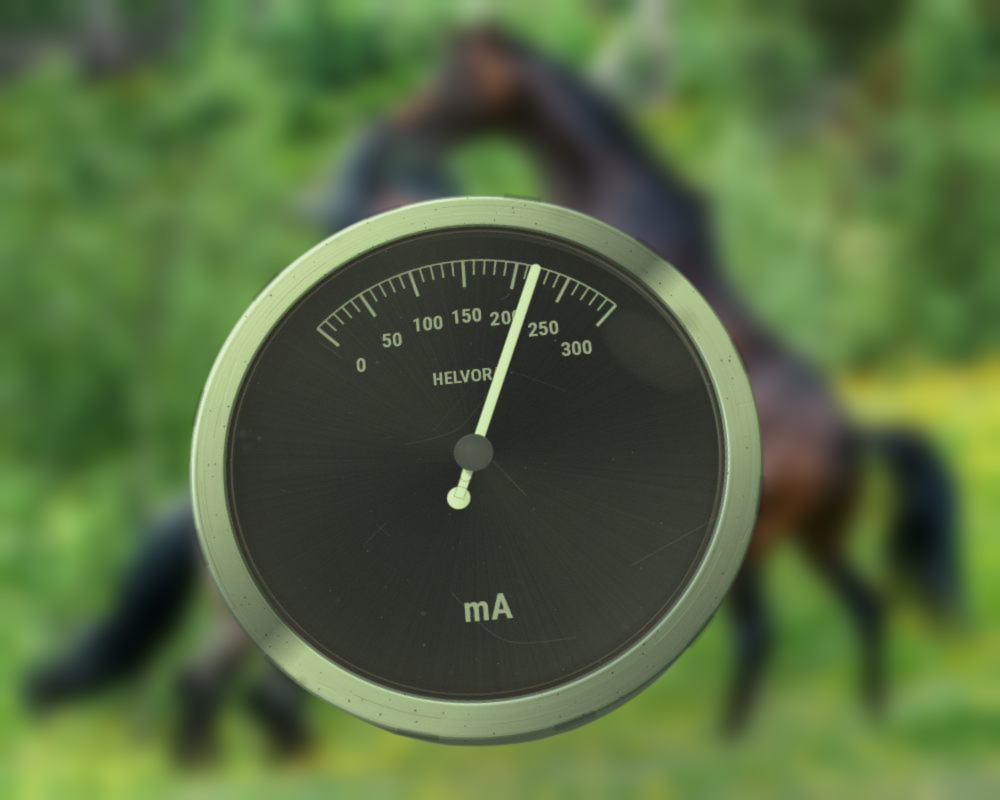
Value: 220 mA
